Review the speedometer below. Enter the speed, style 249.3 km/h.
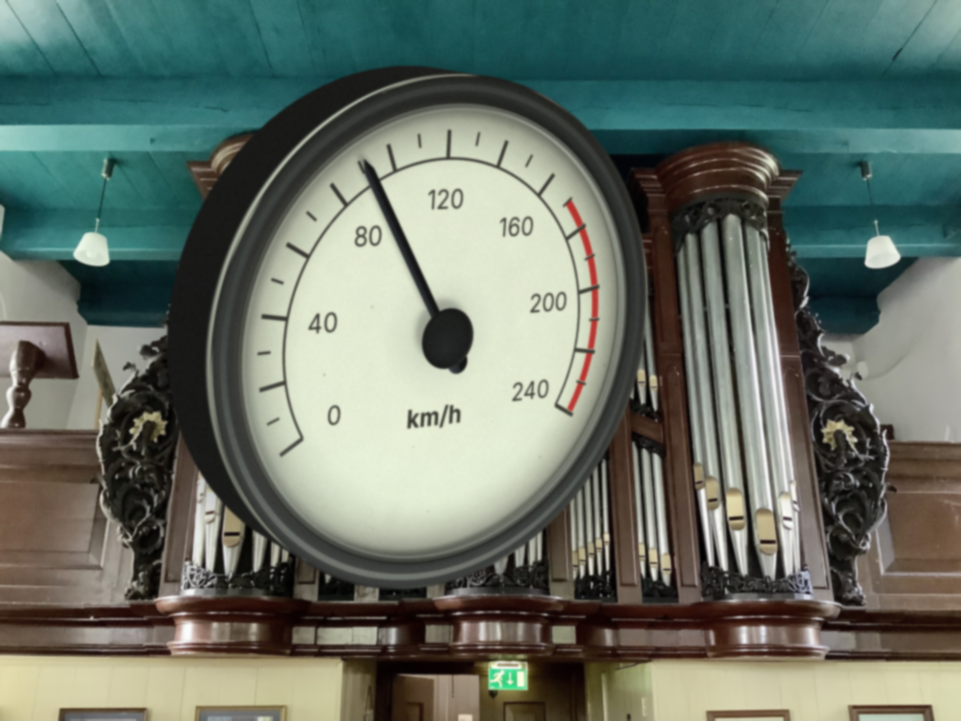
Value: 90 km/h
